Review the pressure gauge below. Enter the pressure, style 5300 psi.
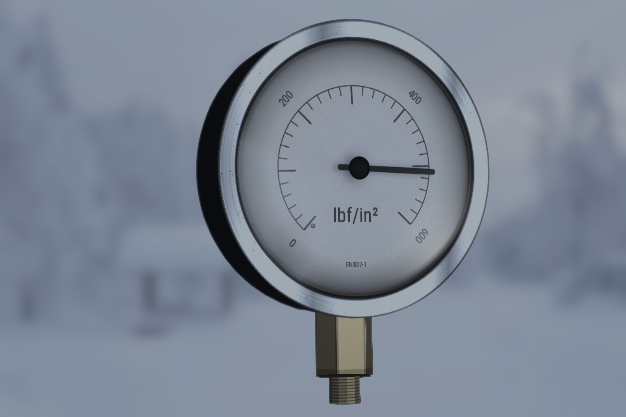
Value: 510 psi
